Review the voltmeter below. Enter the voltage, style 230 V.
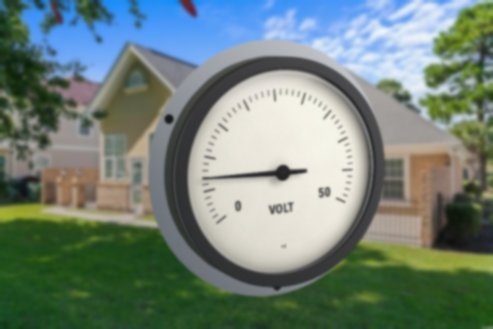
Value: 7 V
